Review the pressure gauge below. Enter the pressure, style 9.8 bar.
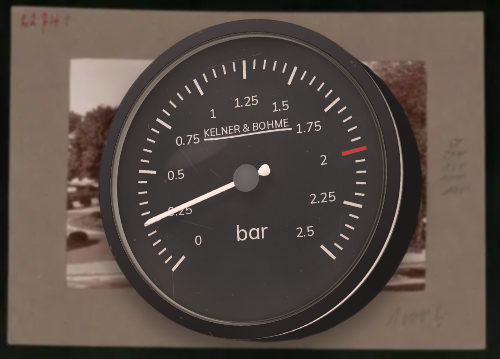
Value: 0.25 bar
